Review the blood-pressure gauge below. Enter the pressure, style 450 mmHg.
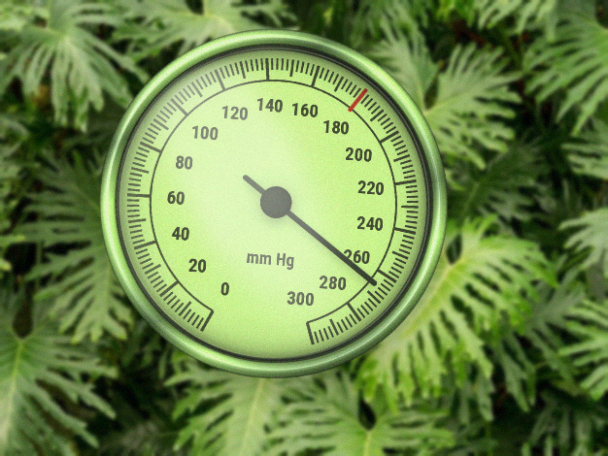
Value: 266 mmHg
